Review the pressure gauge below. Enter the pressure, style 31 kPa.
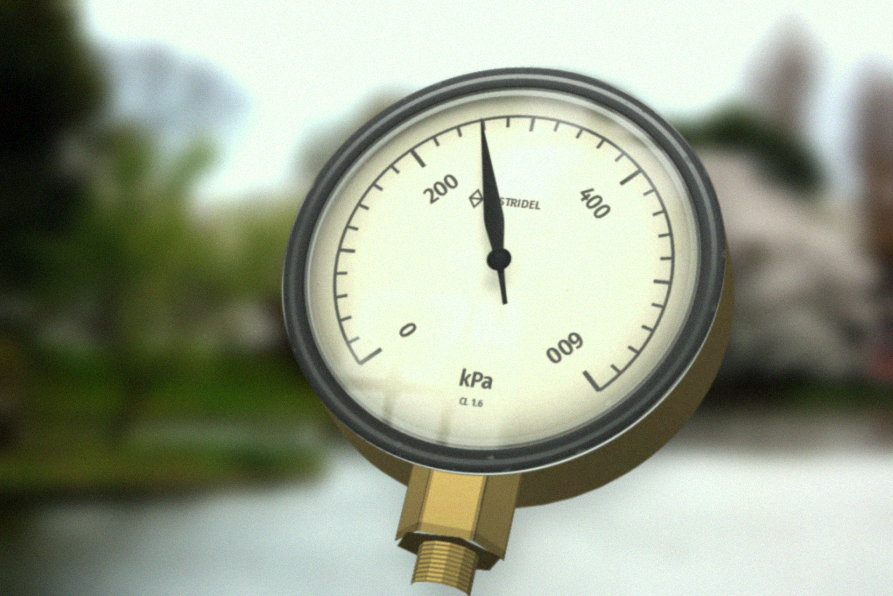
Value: 260 kPa
